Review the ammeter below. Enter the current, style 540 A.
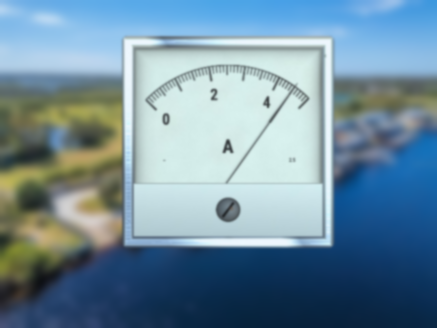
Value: 4.5 A
